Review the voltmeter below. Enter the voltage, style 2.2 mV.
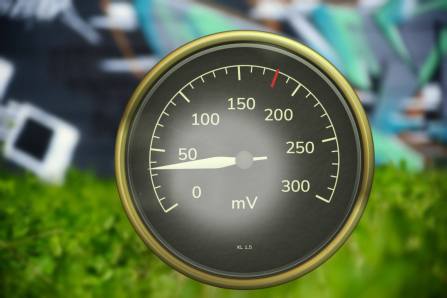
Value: 35 mV
